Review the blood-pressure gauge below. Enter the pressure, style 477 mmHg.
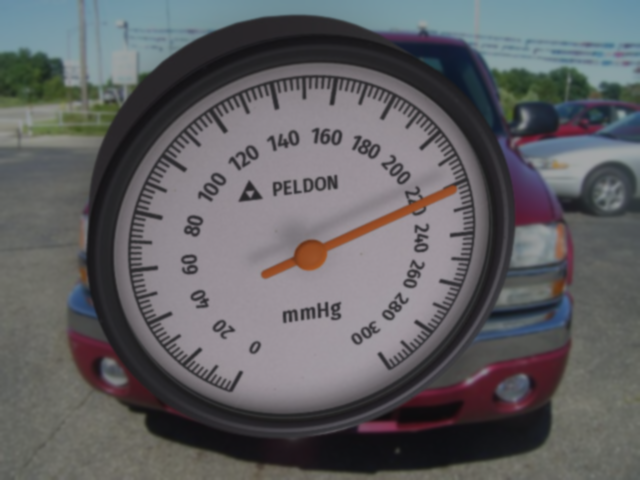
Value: 220 mmHg
